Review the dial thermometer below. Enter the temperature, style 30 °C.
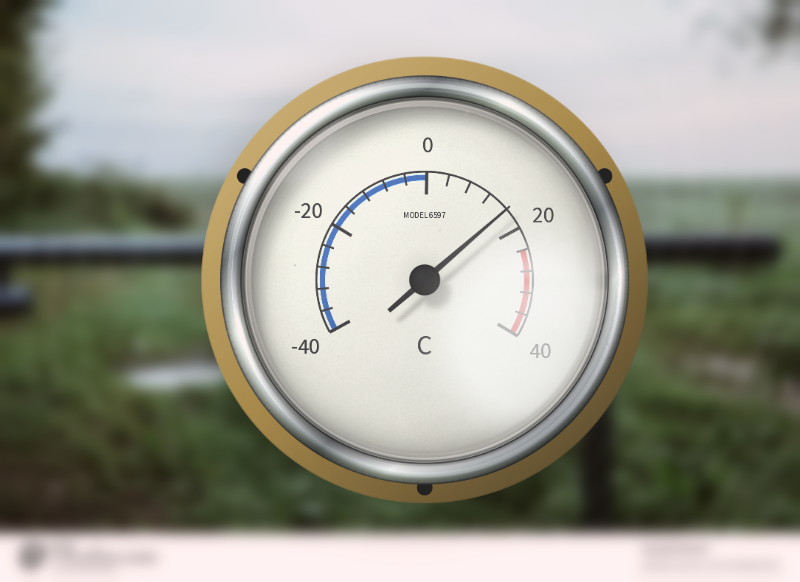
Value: 16 °C
